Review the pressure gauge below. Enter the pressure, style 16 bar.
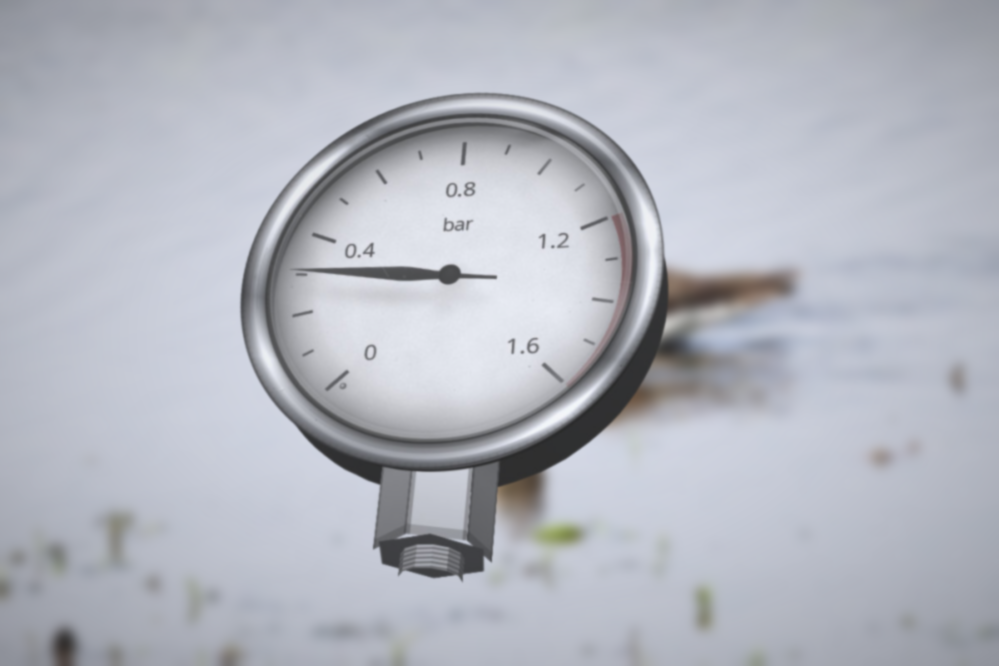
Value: 0.3 bar
